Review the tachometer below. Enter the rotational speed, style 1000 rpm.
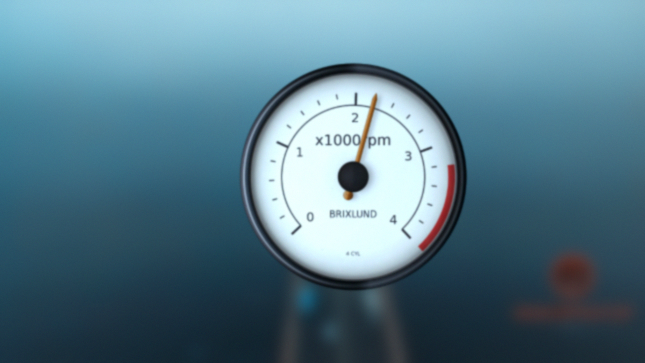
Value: 2200 rpm
